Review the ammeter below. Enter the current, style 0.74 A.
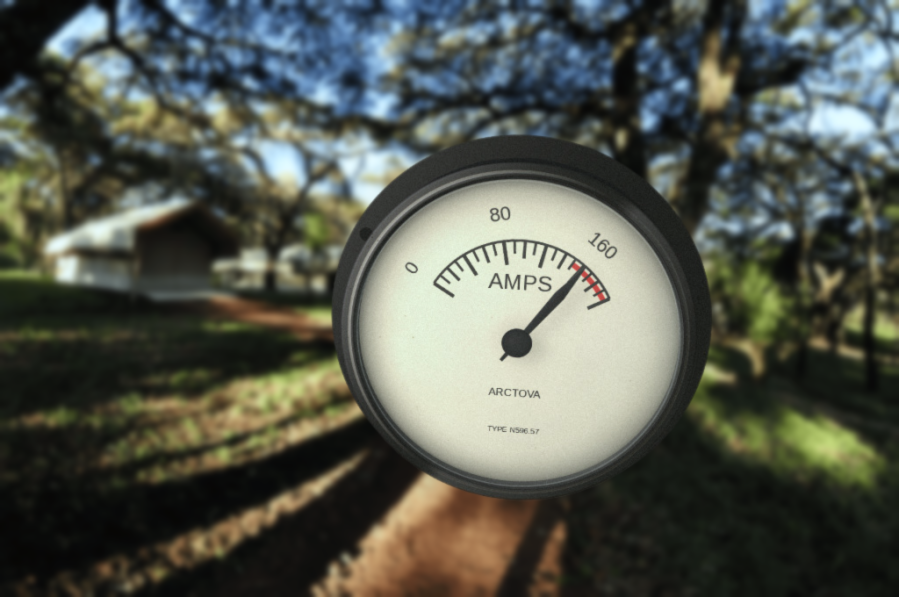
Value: 160 A
